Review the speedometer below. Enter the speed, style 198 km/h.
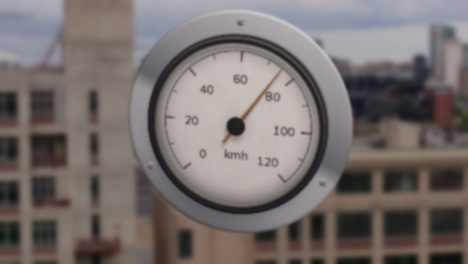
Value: 75 km/h
